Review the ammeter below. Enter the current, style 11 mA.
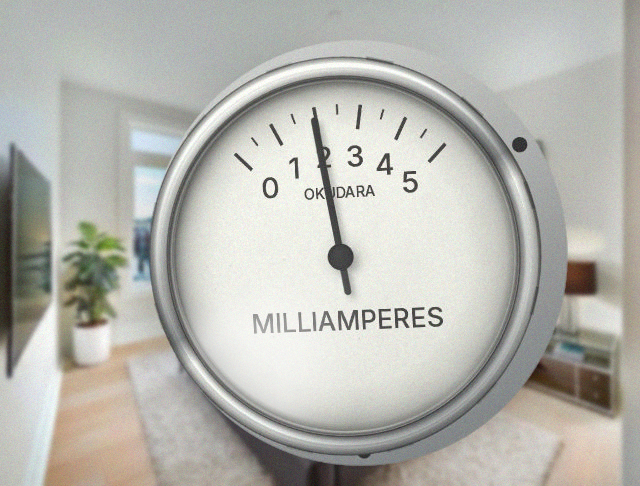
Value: 2 mA
